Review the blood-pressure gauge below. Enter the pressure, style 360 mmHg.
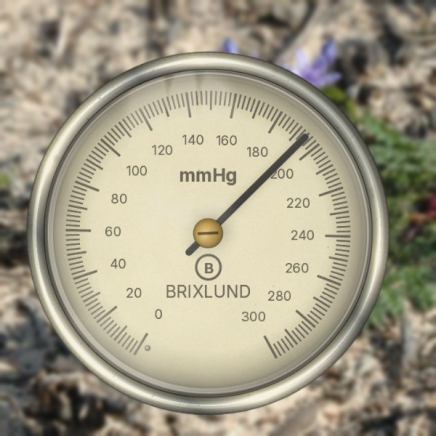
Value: 194 mmHg
